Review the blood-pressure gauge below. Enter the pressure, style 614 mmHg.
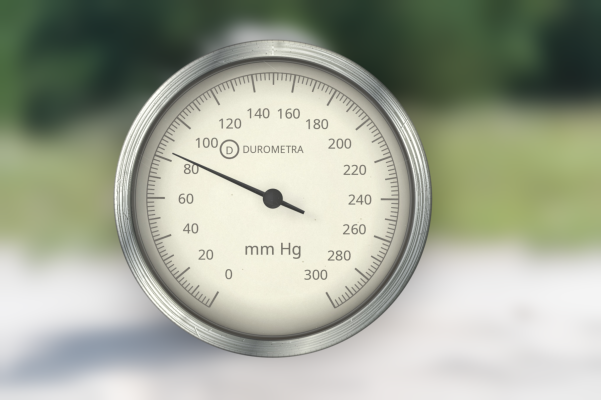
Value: 84 mmHg
